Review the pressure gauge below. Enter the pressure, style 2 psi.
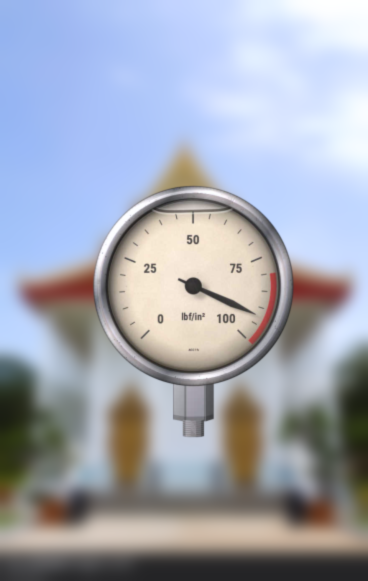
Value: 92.5 psi
